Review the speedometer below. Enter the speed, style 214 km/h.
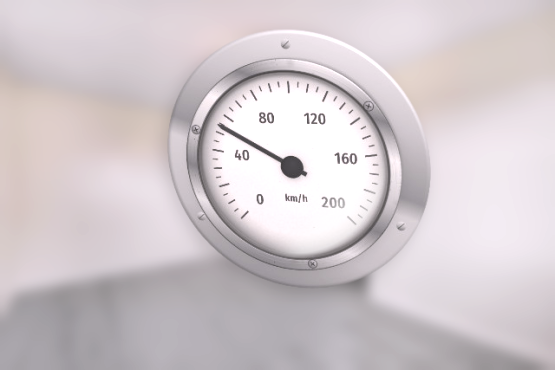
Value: 55 km/h
